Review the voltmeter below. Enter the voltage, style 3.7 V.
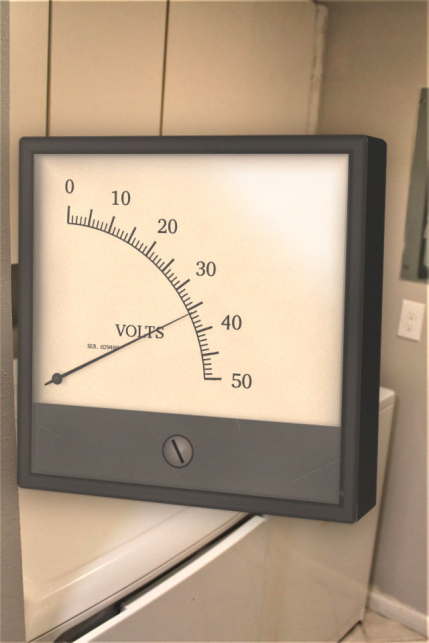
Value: 36 V
